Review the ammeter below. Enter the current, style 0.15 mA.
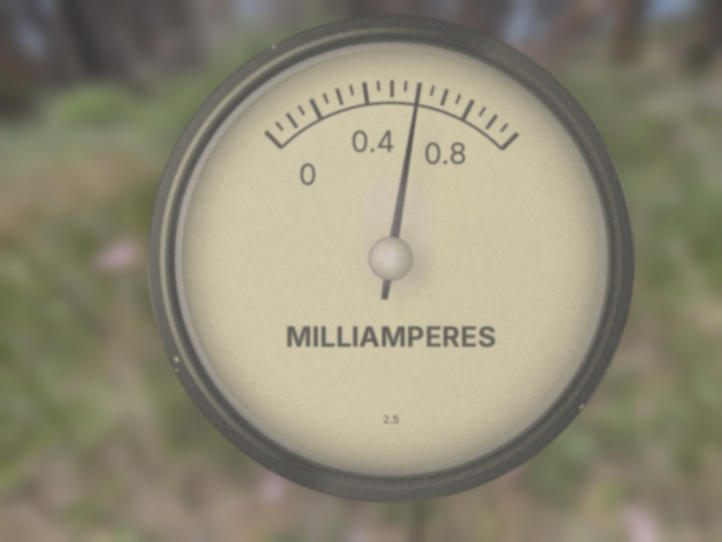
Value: 0.6 mA
